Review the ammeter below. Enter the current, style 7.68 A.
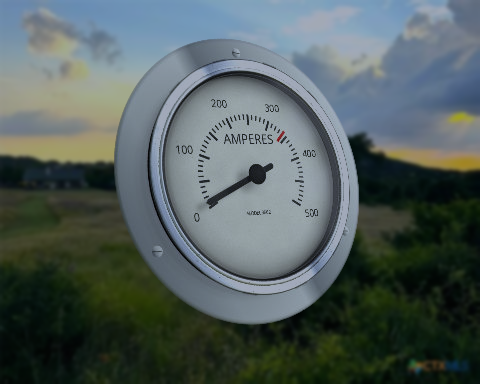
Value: 10 A
